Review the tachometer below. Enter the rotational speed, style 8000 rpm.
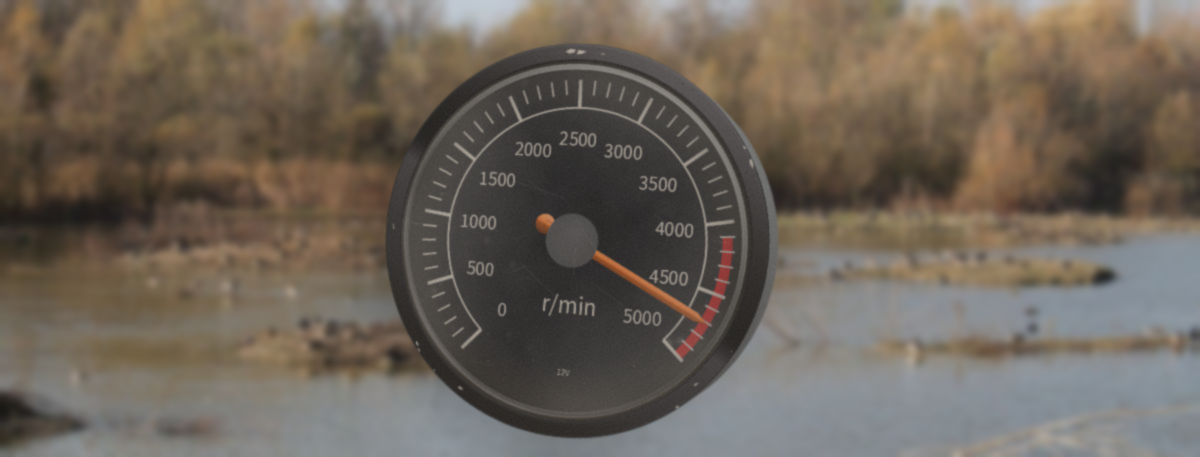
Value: 4700 rpm
